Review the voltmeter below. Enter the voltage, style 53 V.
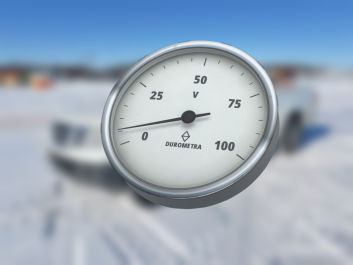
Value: 5 V
